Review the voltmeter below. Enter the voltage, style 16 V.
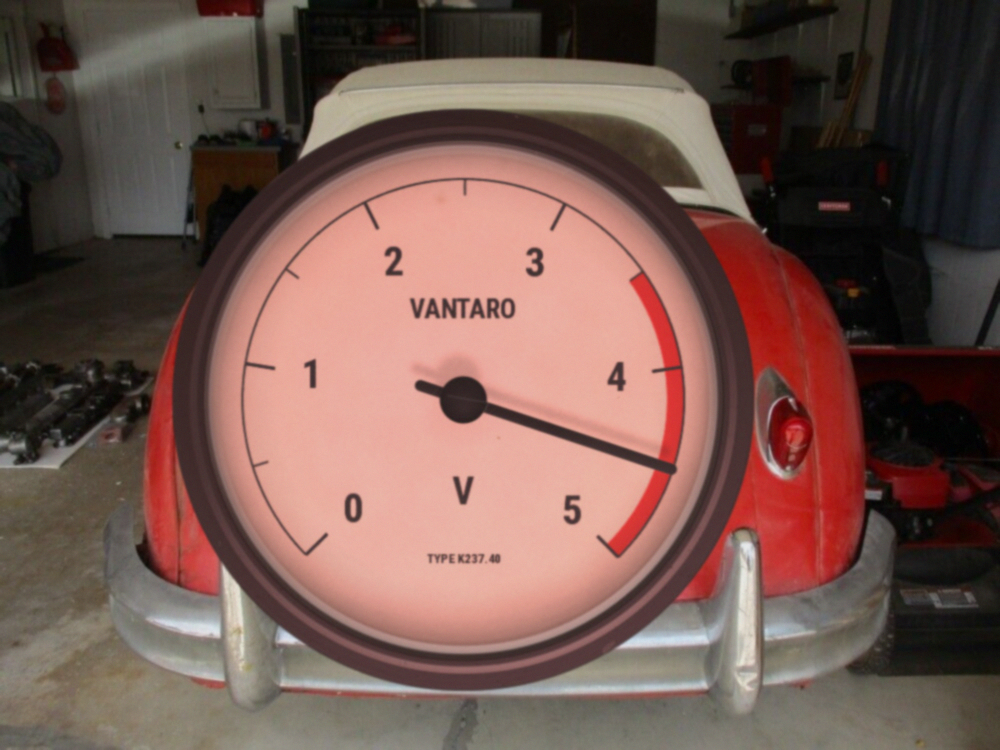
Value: 4.5 V
